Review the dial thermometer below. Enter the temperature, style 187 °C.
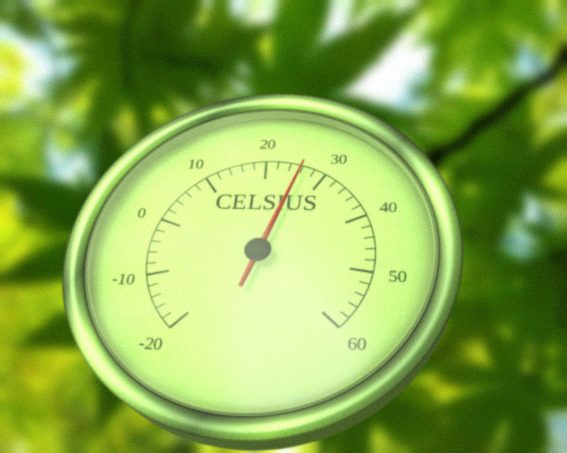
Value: 26 °C
